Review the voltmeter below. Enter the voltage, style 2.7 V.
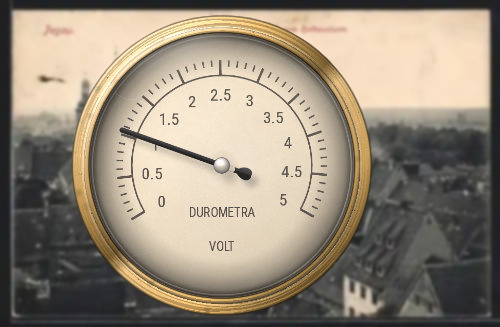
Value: 1.05 V
